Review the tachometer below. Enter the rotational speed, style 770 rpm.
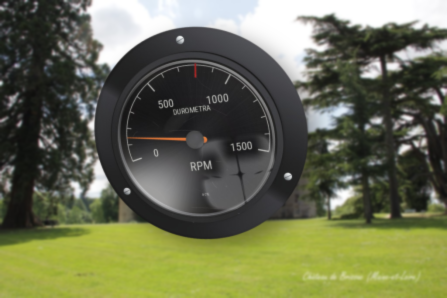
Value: 150 rpm
